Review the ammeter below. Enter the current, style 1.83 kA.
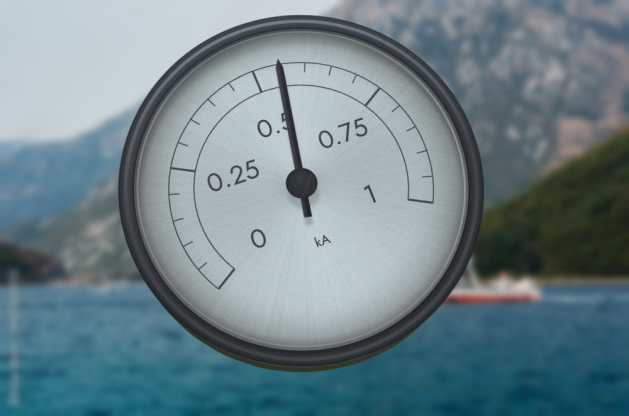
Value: 0.55 kA
